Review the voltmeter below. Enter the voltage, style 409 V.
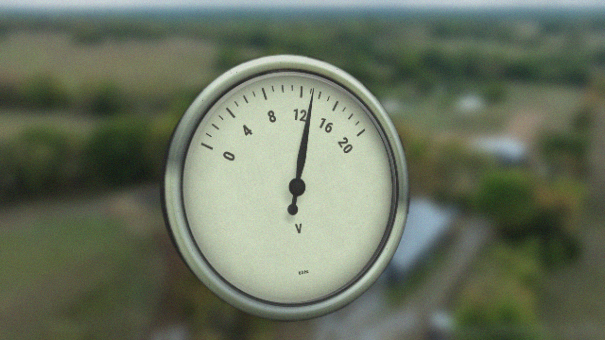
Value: 13 V
